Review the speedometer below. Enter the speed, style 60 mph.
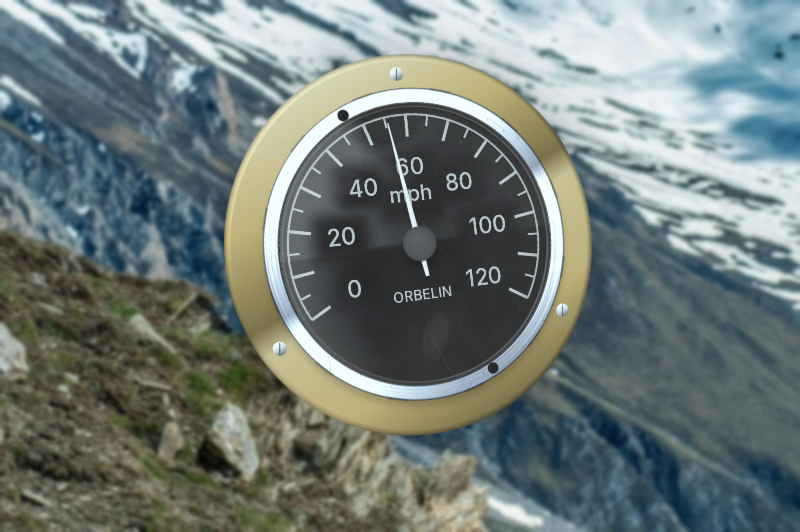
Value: 55 mph
